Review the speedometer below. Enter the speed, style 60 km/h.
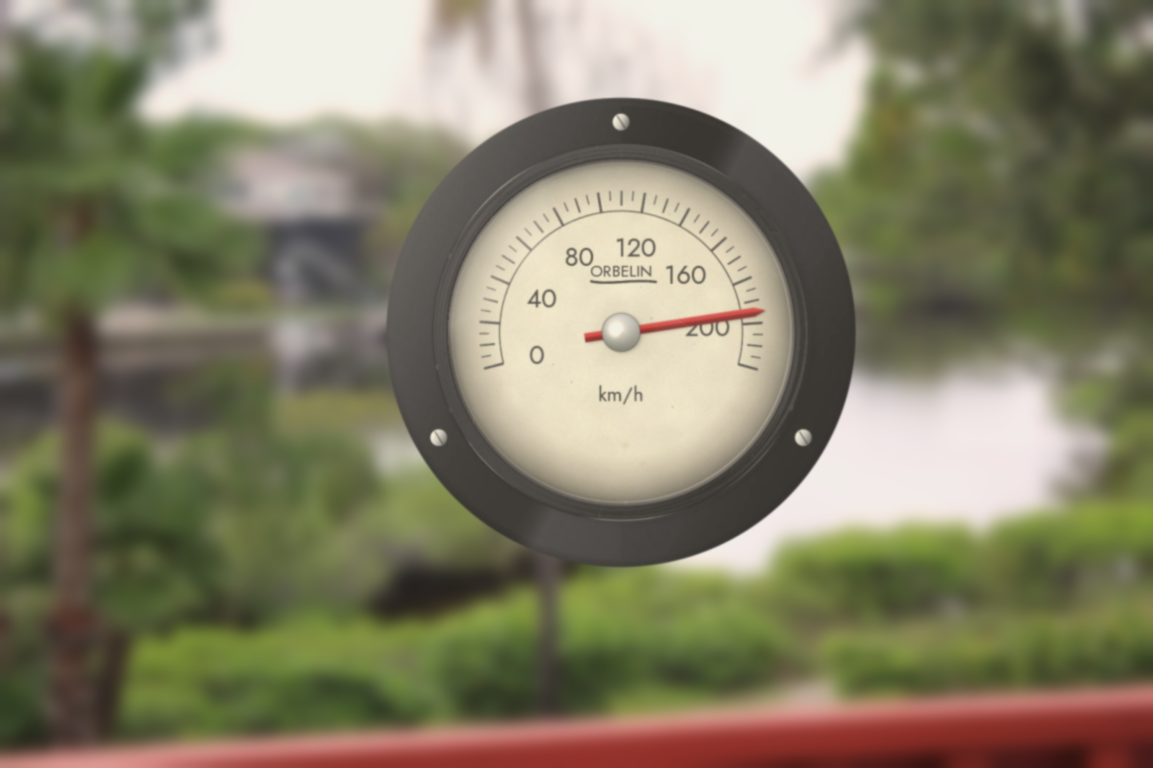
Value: 195 km/h
